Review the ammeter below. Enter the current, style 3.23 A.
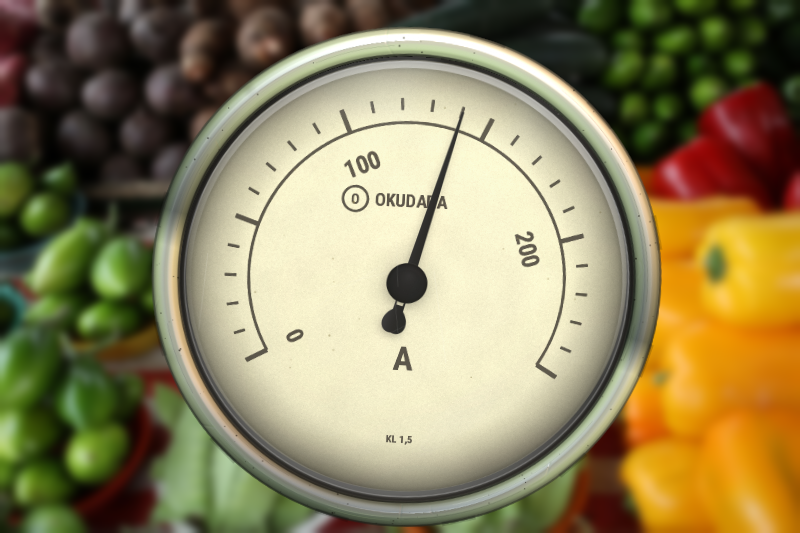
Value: 140 A
